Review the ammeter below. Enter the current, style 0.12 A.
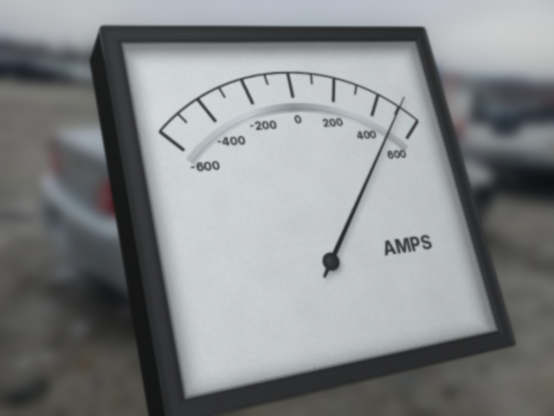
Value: 500 A
